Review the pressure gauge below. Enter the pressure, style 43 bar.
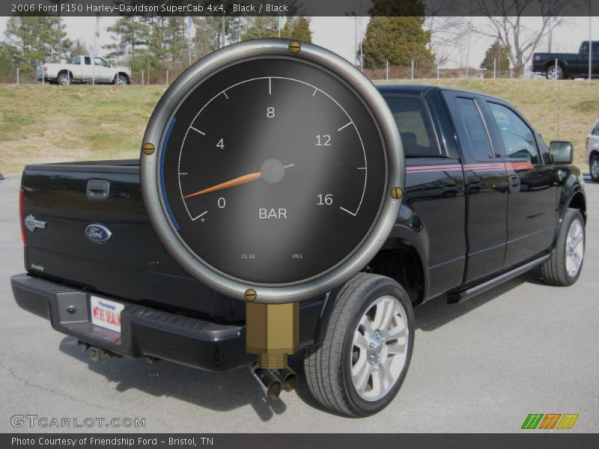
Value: 1 bar
